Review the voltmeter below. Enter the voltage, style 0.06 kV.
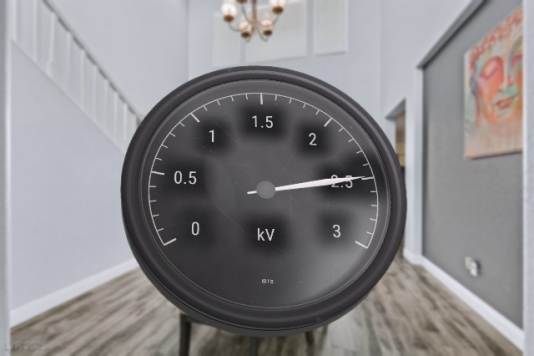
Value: 2.5 kV
